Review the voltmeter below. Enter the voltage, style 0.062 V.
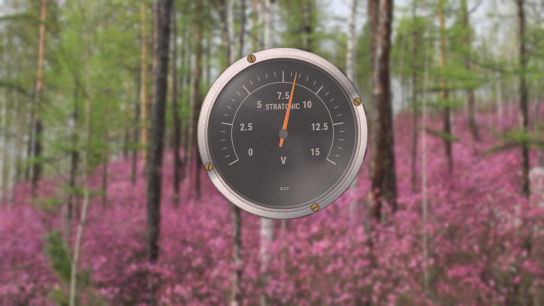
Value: 8.25 V
